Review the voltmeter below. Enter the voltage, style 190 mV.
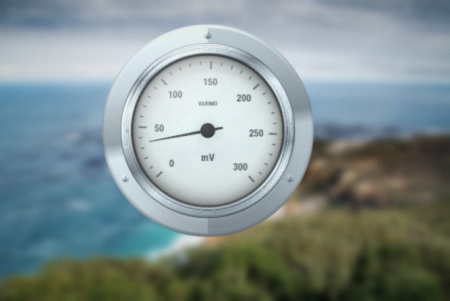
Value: 35 mV
